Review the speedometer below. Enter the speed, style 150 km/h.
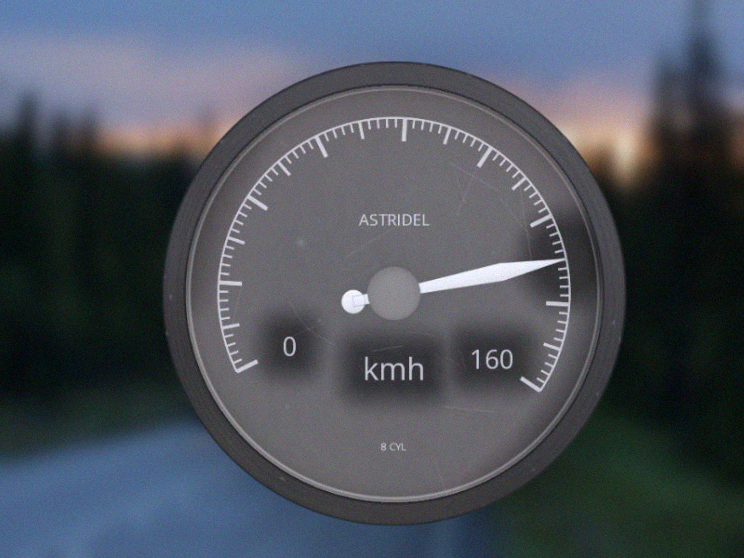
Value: 130 km/h
